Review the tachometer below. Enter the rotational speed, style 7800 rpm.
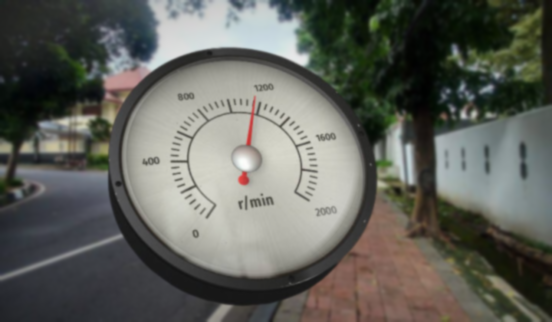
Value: 1160 rpm
